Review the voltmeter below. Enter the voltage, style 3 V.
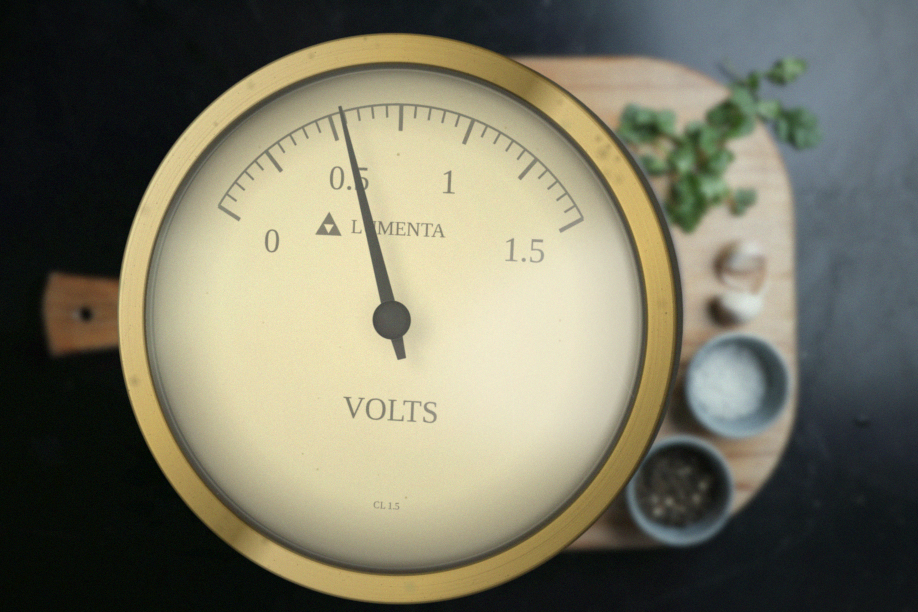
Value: 0.55 V
